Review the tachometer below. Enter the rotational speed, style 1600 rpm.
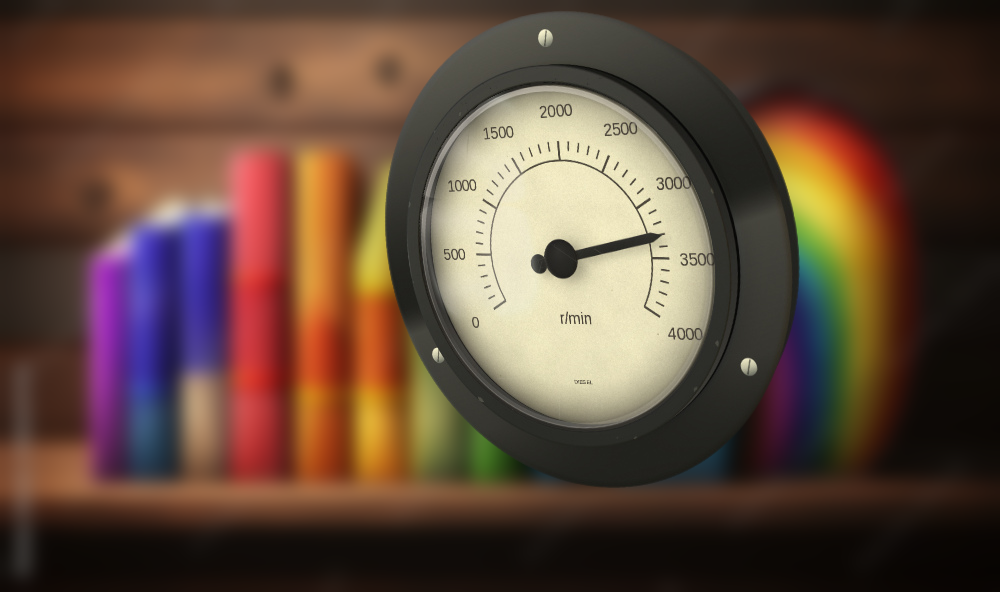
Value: 3300 rpm
